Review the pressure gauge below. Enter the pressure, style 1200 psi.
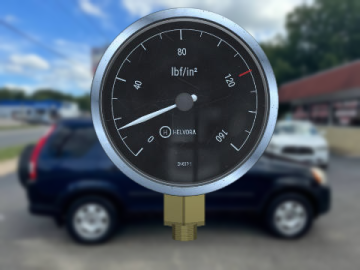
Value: 15 psi
